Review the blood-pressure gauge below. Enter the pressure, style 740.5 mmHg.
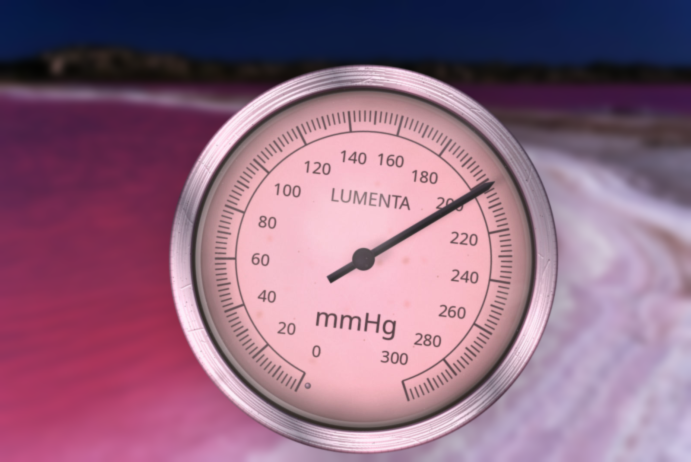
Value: 202 mmHg
